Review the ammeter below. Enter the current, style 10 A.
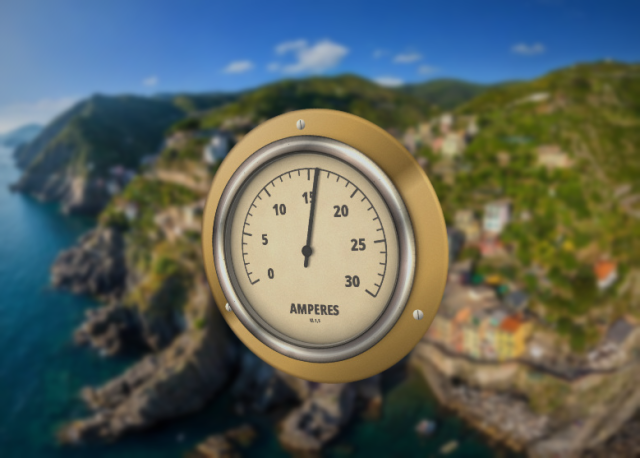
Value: 16 A
